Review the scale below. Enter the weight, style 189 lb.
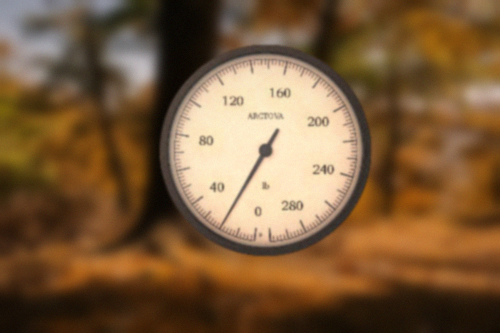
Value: 20 lb
